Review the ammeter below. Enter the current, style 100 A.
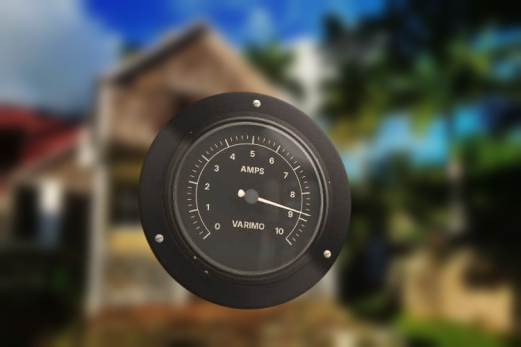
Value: 8.8 A
